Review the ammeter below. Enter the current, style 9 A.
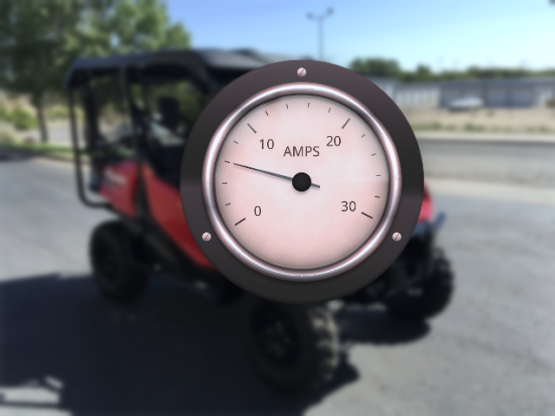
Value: 6 A
